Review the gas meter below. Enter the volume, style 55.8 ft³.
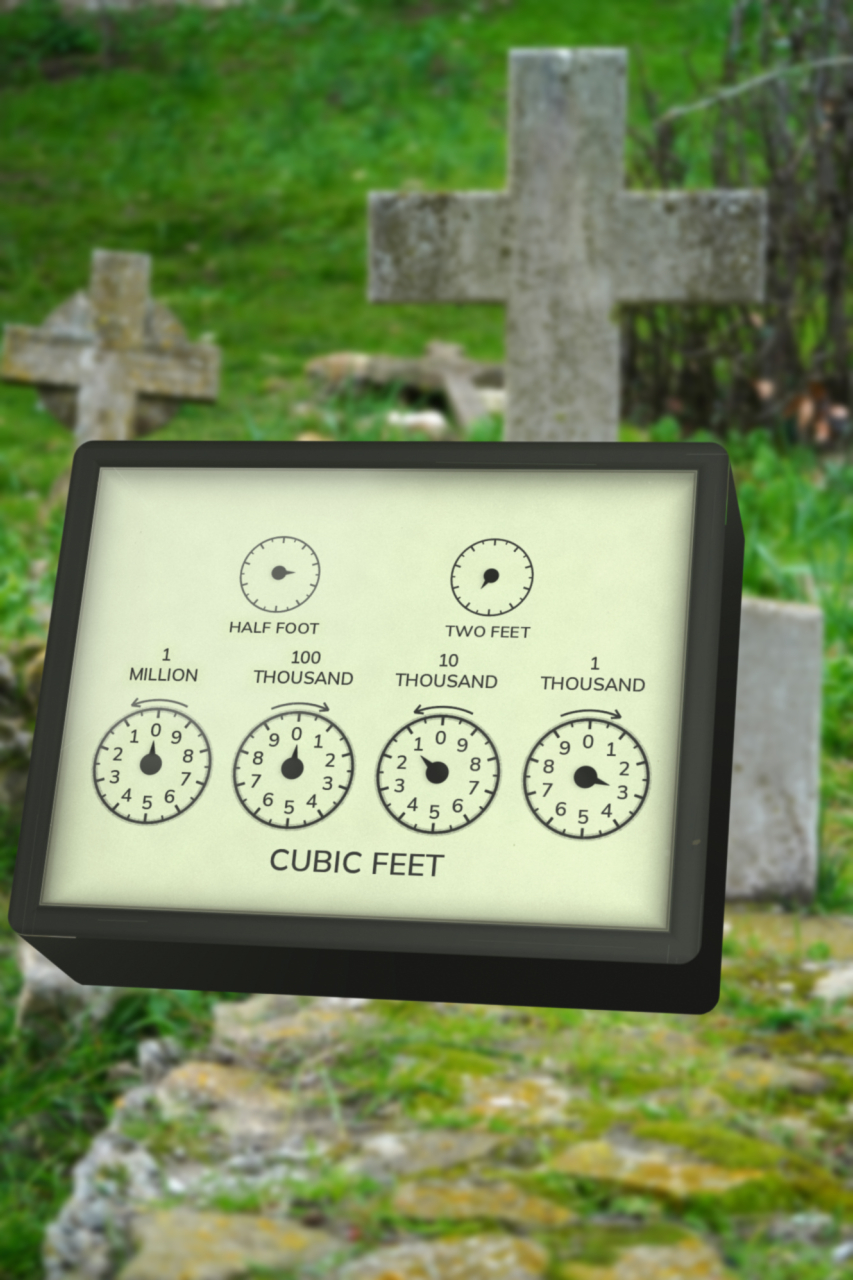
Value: 1300 ft³
